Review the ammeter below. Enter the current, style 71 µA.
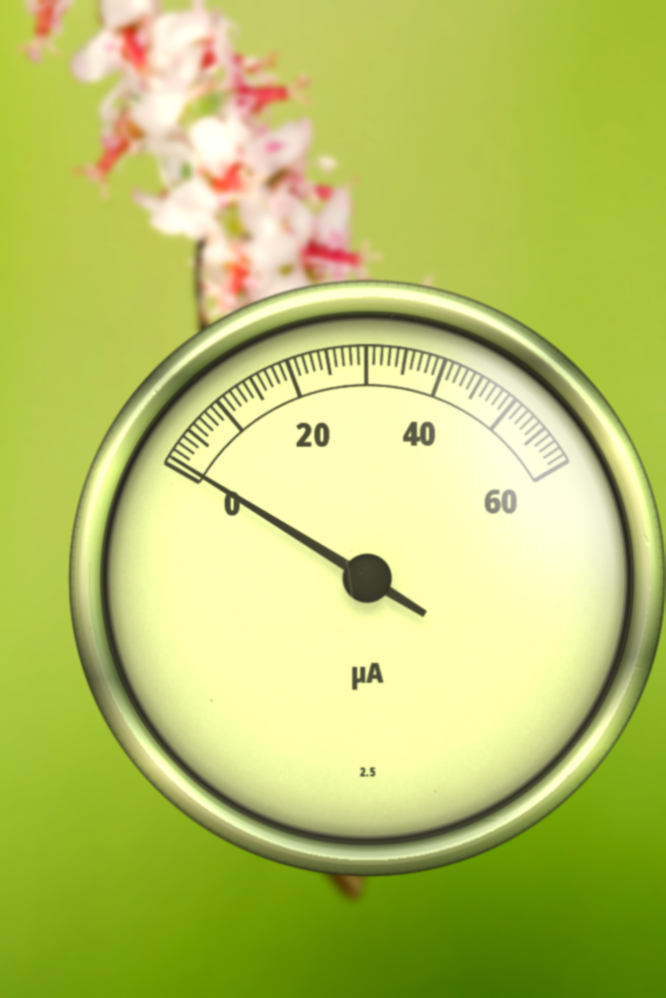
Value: 1 µA
